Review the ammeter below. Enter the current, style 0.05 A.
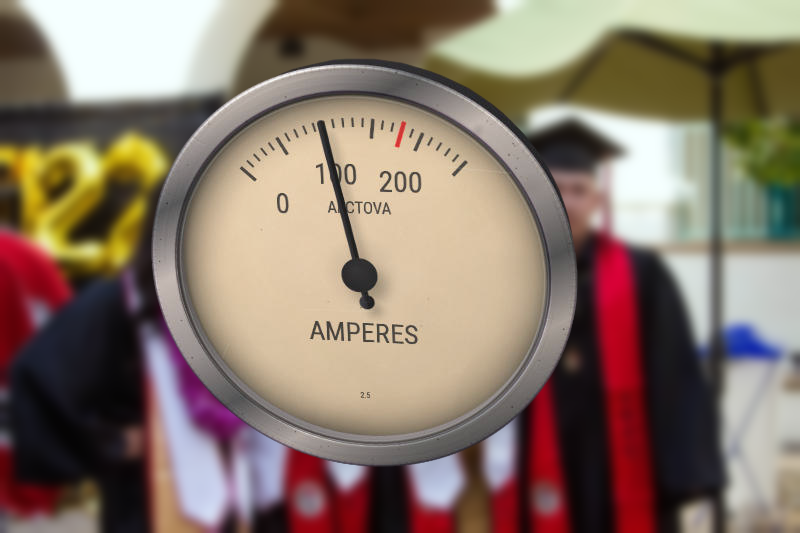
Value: 100 A
